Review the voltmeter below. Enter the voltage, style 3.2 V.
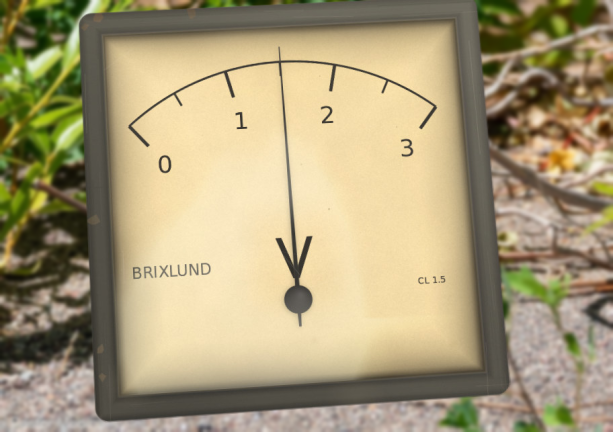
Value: 1.5 V
